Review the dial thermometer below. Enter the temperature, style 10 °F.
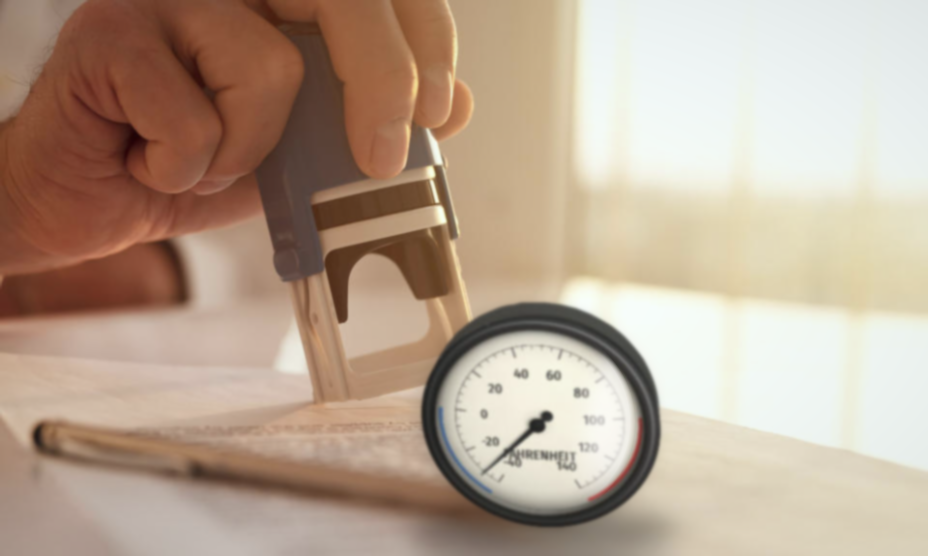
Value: -32 °F
